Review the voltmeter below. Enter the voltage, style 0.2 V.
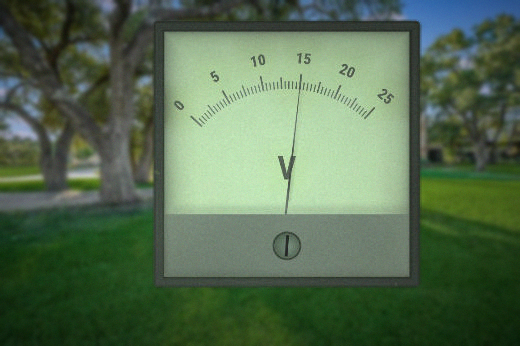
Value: 15 V
